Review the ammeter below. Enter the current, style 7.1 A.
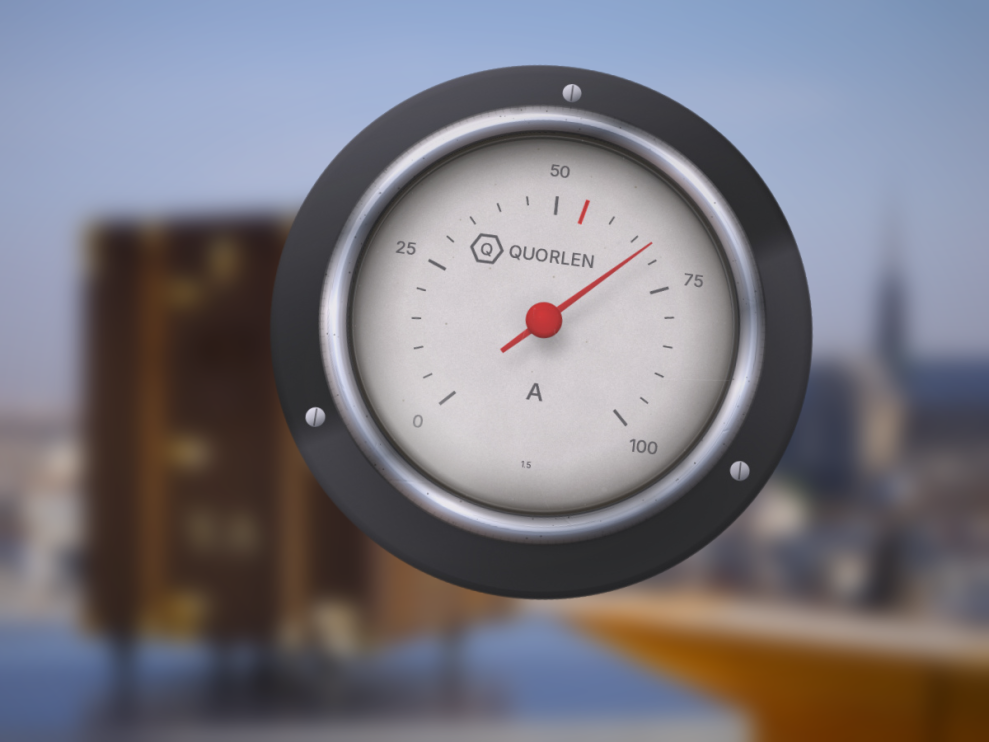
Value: 67.5 A
